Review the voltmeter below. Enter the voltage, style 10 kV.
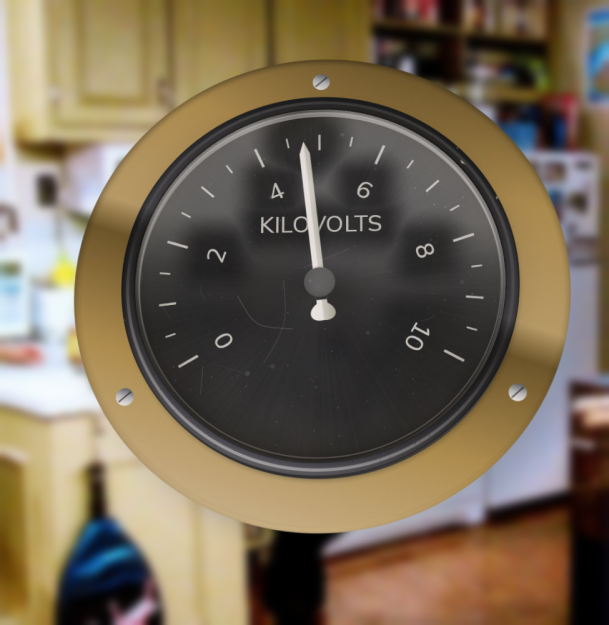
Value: 4.75 kV
